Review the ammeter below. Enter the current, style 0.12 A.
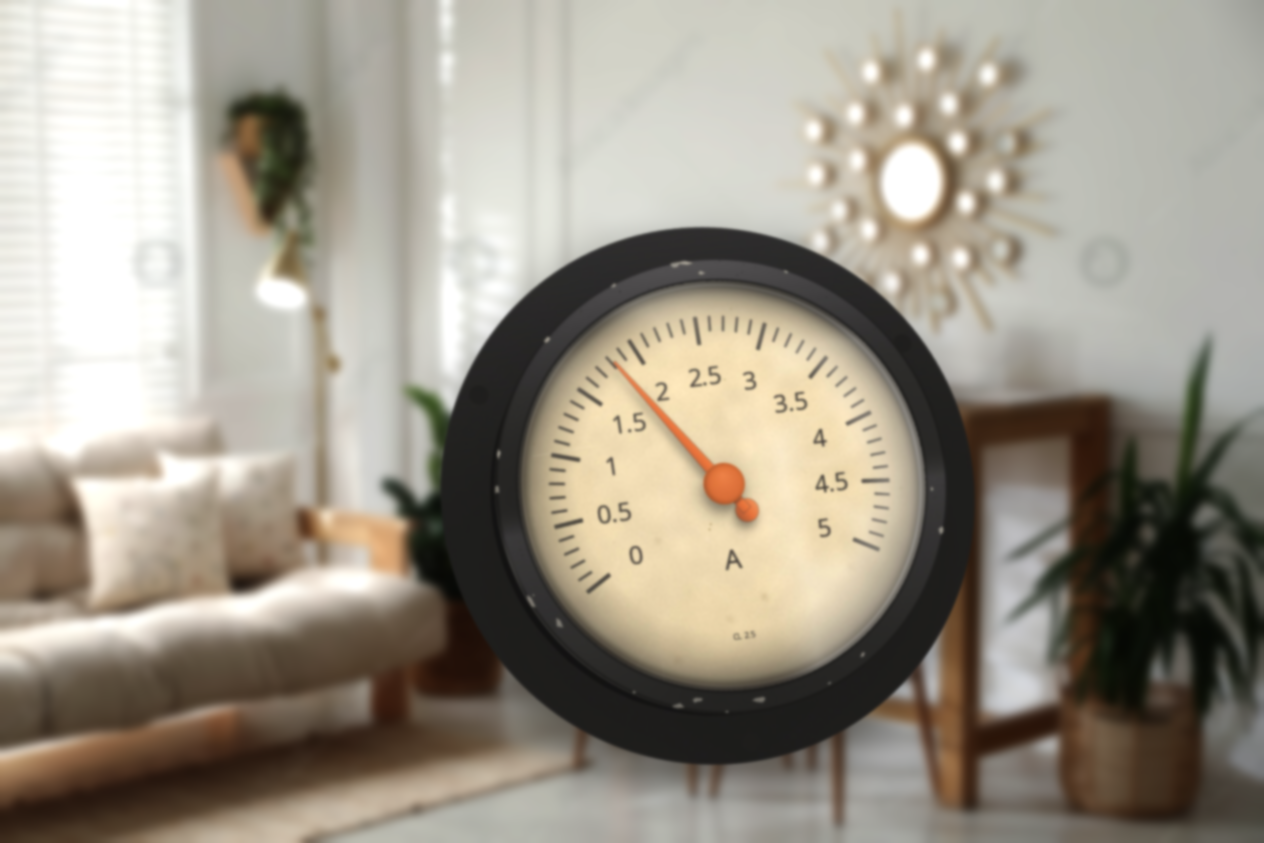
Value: 1.8 A
